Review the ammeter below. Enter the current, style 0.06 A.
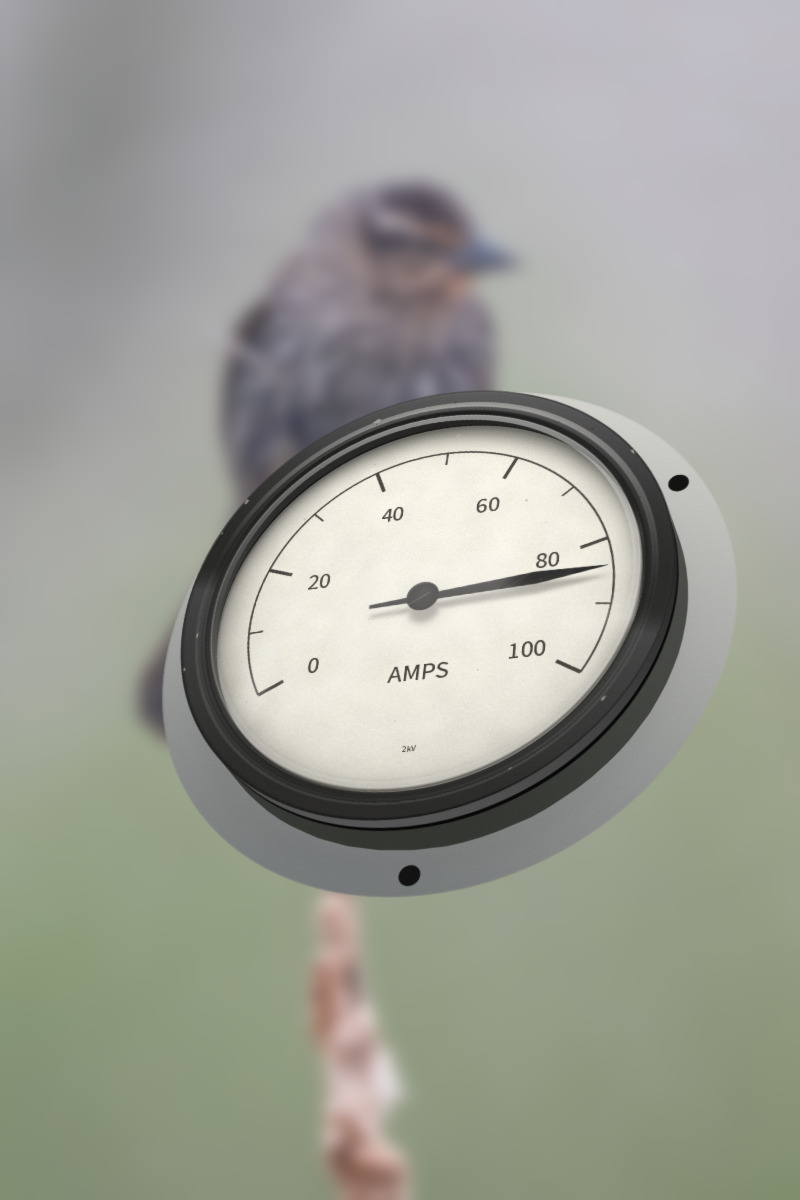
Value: 85 A
